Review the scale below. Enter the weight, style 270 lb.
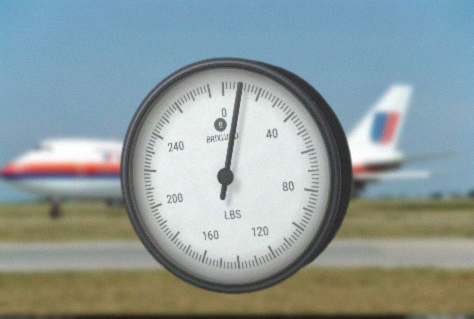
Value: 10 lb
